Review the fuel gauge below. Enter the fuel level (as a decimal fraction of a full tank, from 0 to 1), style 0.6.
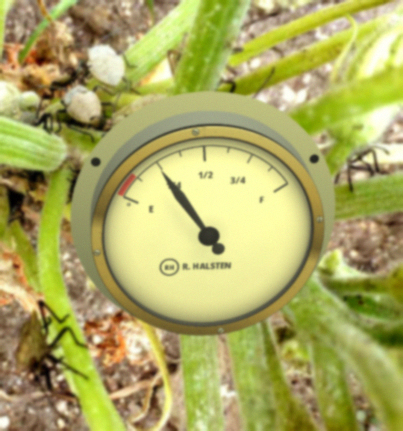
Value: 0.25
